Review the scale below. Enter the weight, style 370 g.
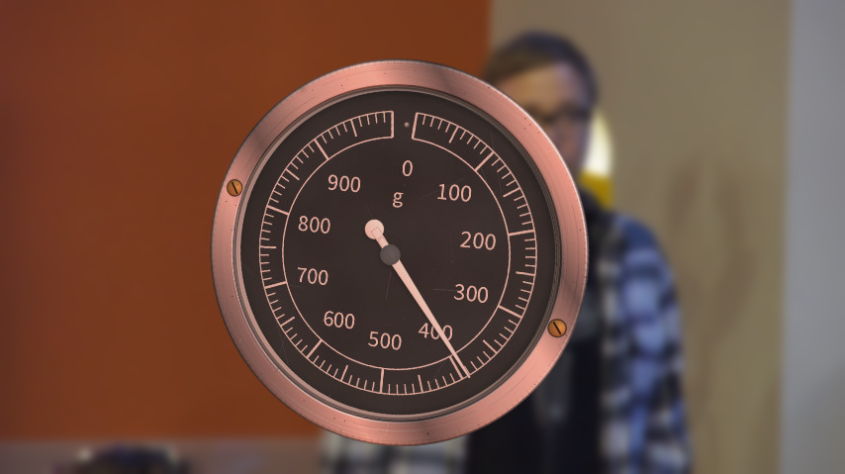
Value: 390 g
